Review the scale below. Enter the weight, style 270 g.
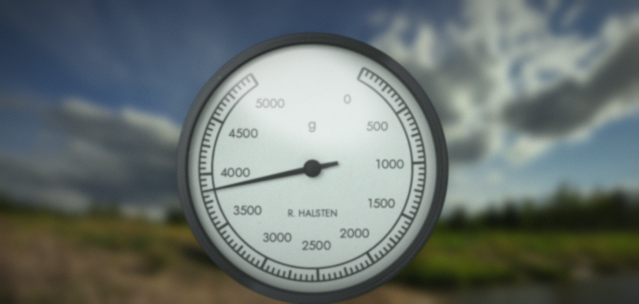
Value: 3850 g
